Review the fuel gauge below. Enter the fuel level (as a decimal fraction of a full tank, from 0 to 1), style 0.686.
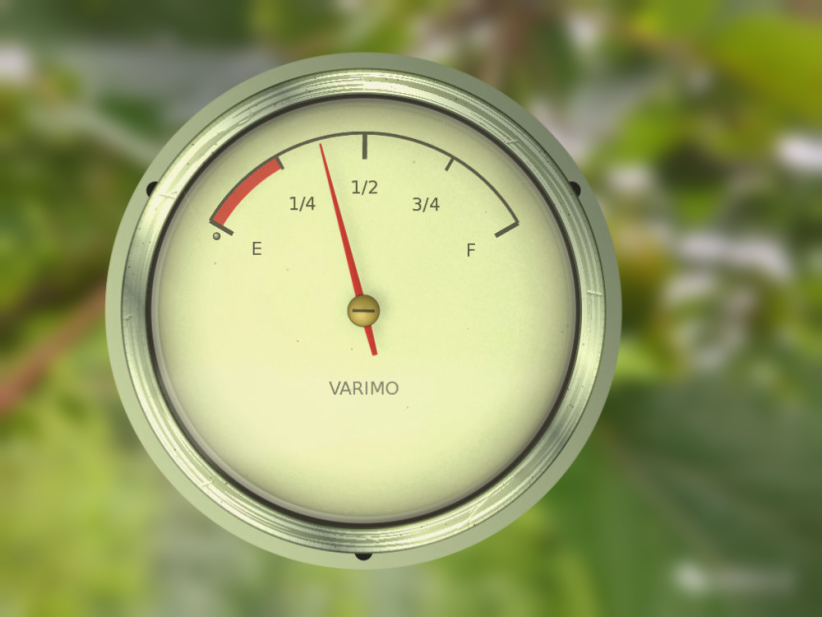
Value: 0.375
